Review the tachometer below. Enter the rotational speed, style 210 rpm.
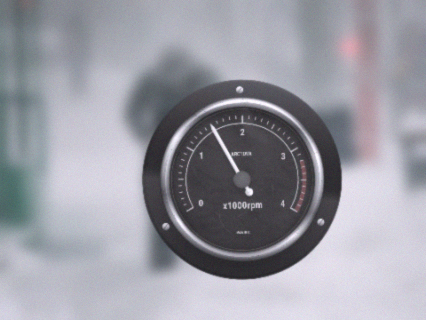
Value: 1500 rpm
